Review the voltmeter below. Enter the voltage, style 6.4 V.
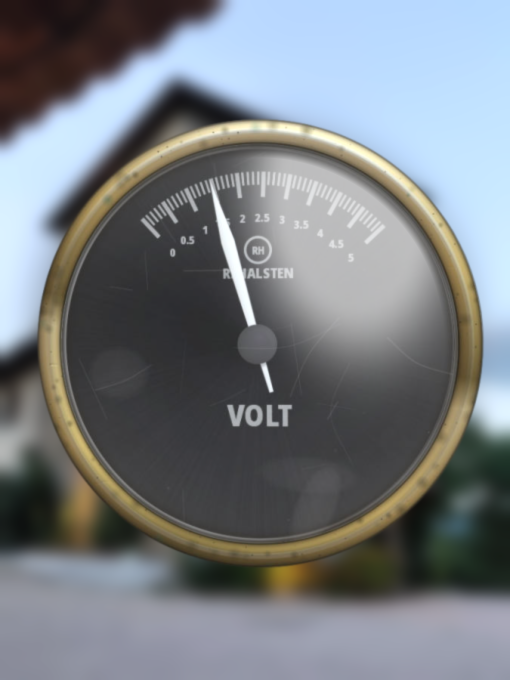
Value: 1.5 V
